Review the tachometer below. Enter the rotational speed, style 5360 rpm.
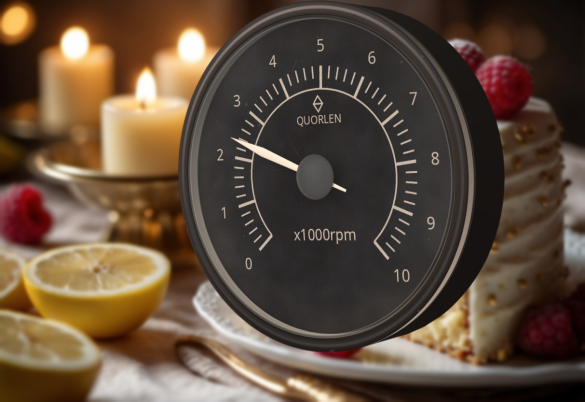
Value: 2400 rpm
